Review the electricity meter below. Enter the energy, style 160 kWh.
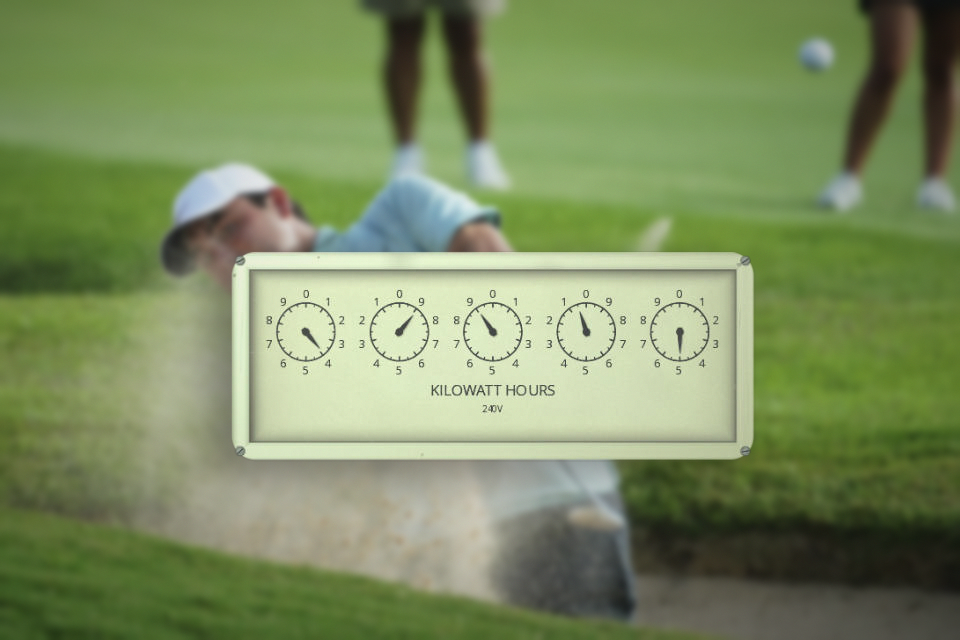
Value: 38905 kWh
